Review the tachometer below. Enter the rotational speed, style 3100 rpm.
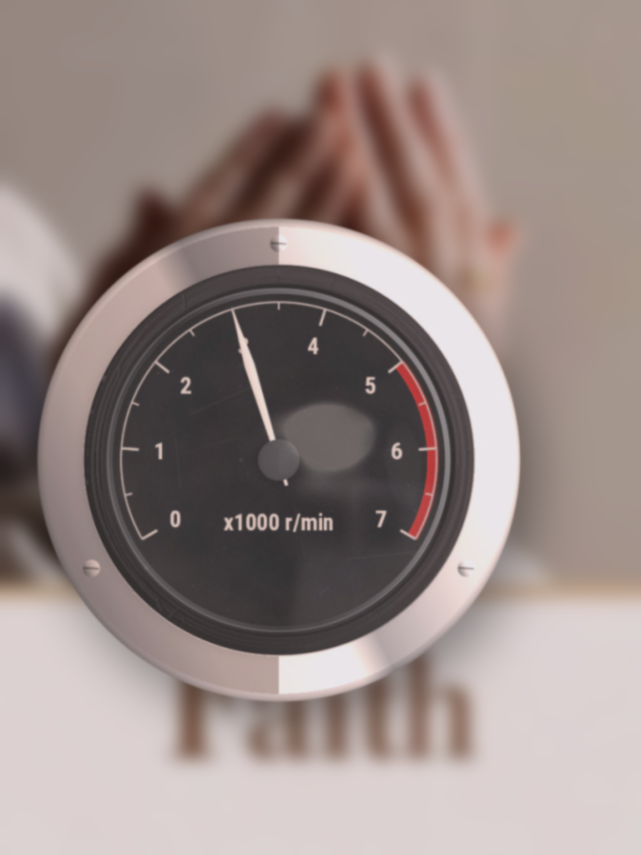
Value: 3000 rpm
